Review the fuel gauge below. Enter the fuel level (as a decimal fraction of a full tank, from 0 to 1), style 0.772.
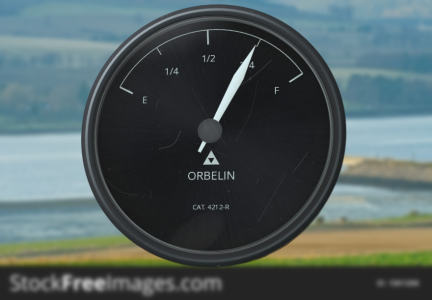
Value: 0.75
